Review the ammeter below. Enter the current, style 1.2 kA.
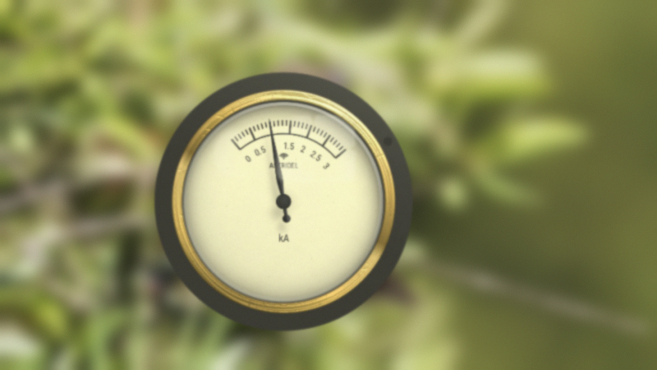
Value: 1 kA
